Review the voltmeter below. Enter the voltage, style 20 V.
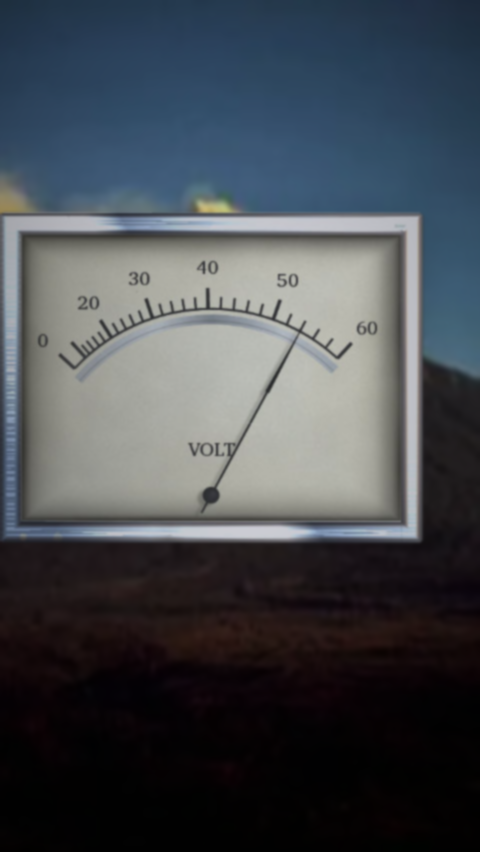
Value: 54 V
